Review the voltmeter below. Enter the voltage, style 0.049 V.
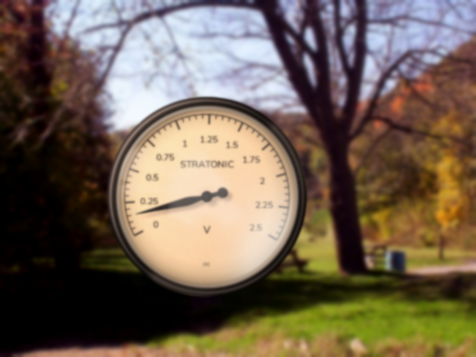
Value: 0.15 V
